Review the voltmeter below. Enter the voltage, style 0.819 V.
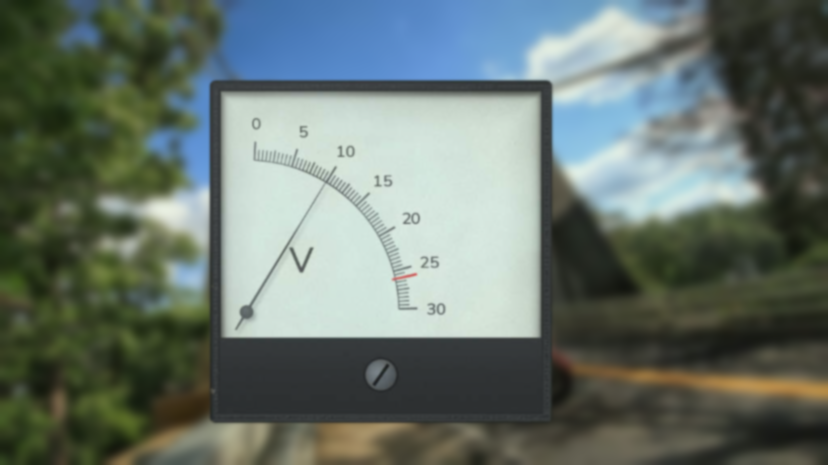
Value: 10 V
